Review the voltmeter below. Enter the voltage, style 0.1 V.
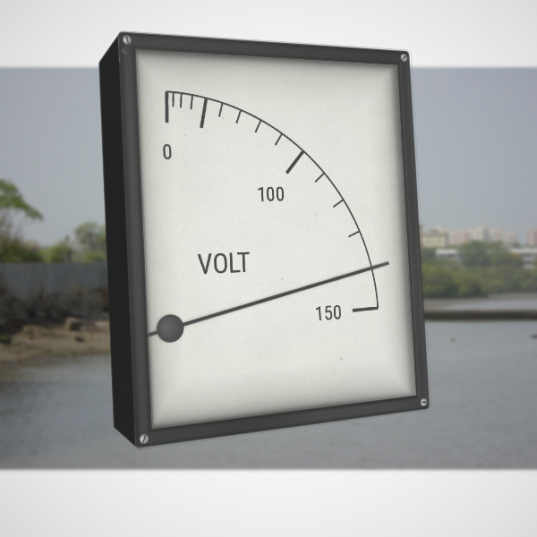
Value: 140 V
